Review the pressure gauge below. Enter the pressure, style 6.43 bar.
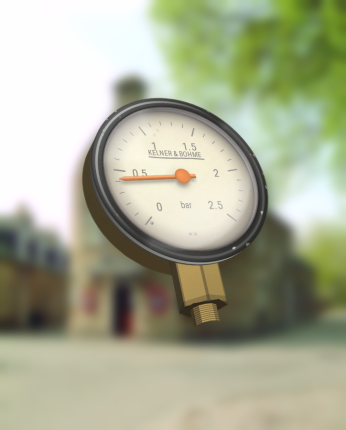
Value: 0.4 bar
